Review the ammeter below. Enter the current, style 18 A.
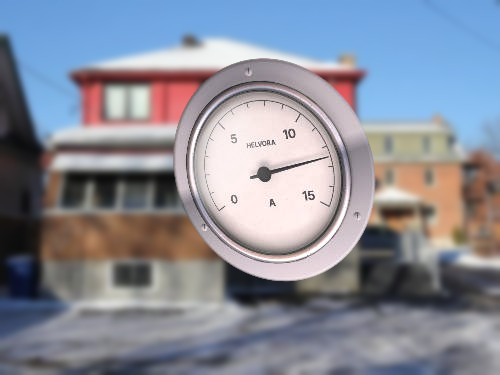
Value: 12.5 A
